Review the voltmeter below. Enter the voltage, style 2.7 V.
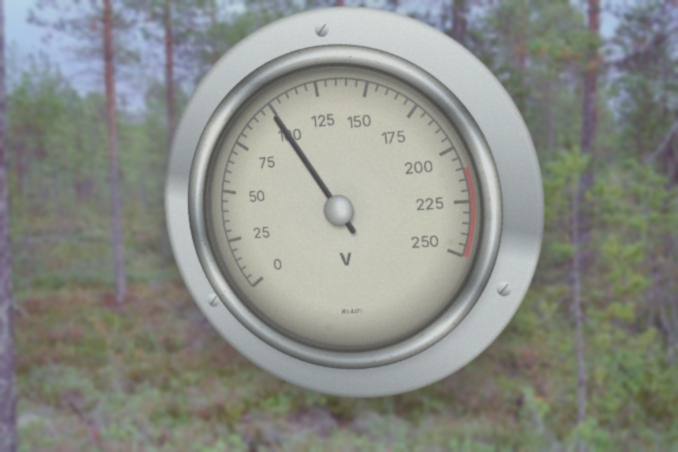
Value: 100 V
